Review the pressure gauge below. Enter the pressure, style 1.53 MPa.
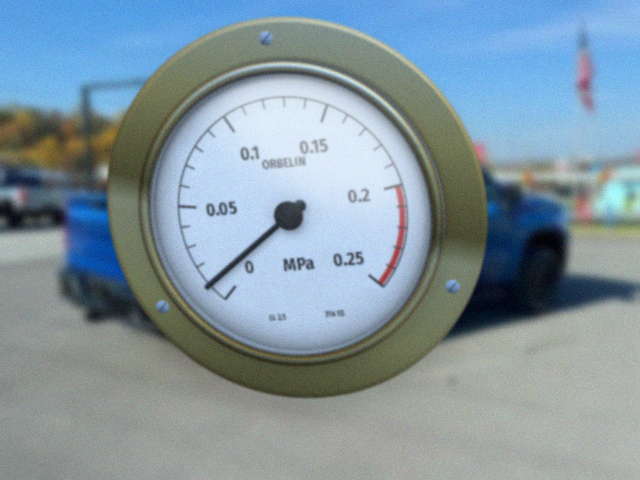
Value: 0.01 MPa
